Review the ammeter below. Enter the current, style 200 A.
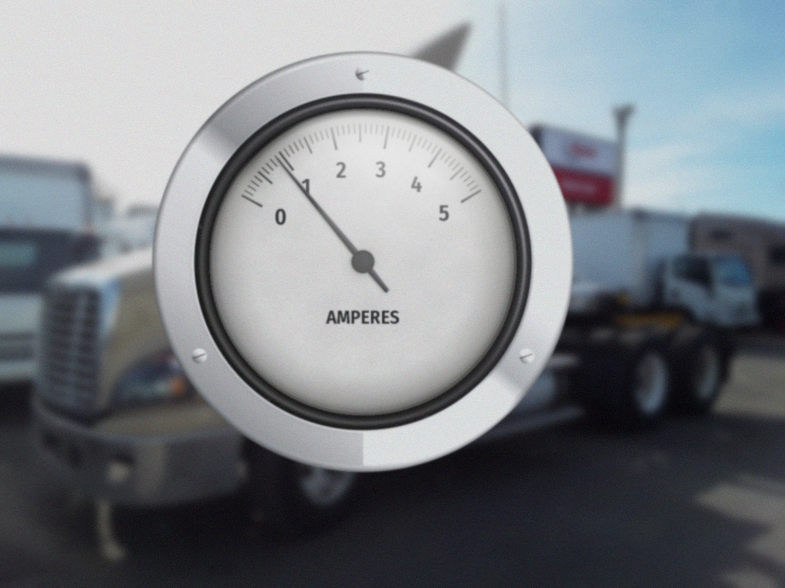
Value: 0.9 A
